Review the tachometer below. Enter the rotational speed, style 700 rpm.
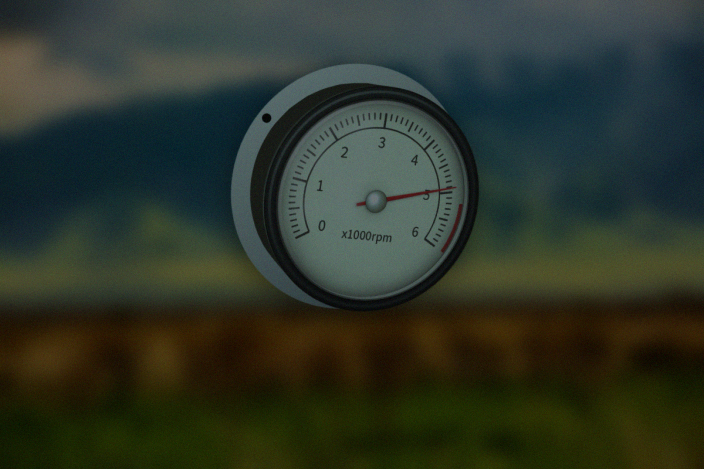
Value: 4900 rpm
